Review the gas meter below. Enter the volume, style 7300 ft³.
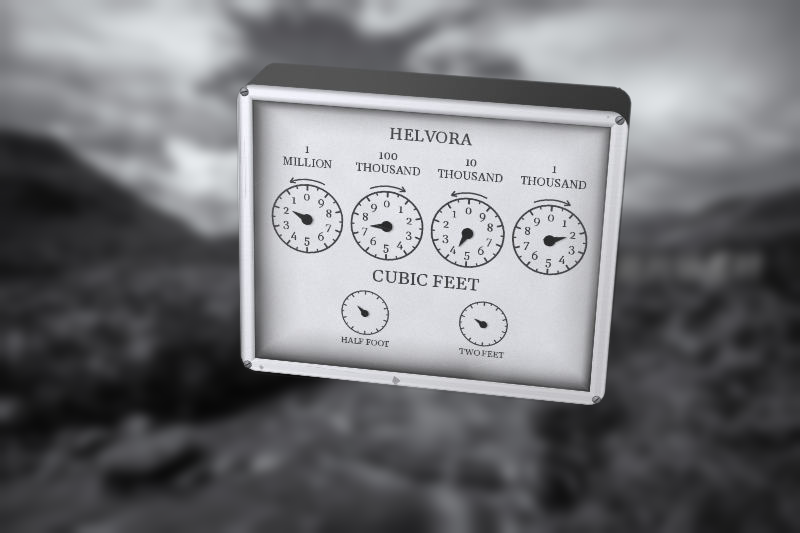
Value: 174200 ft³
